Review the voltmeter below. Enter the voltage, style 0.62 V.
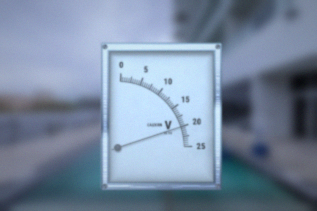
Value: 20 V
